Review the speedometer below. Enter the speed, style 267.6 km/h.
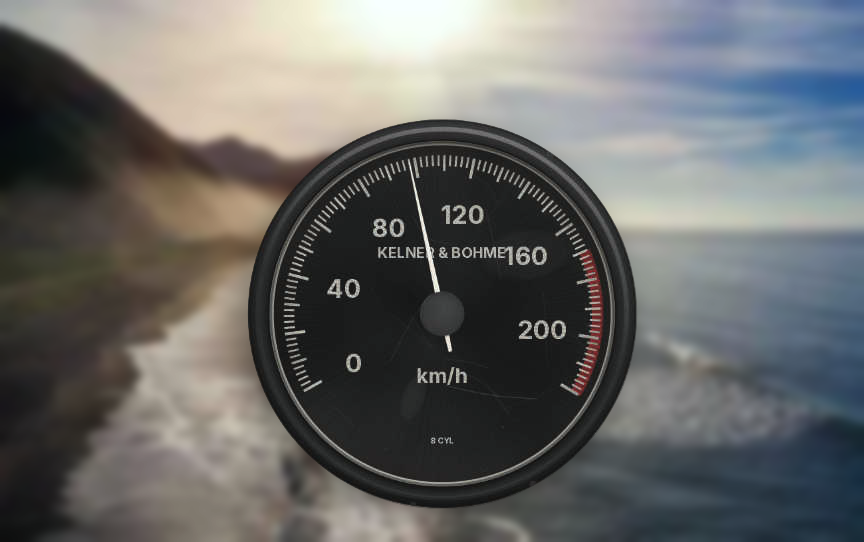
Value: 98 km/h
